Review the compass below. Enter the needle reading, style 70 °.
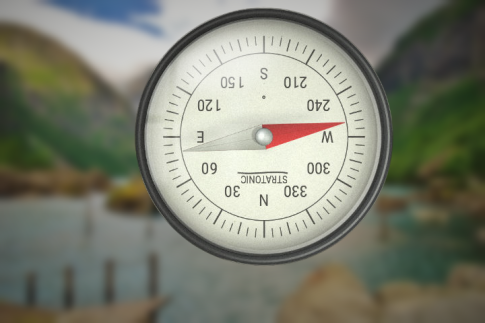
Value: 260 °
